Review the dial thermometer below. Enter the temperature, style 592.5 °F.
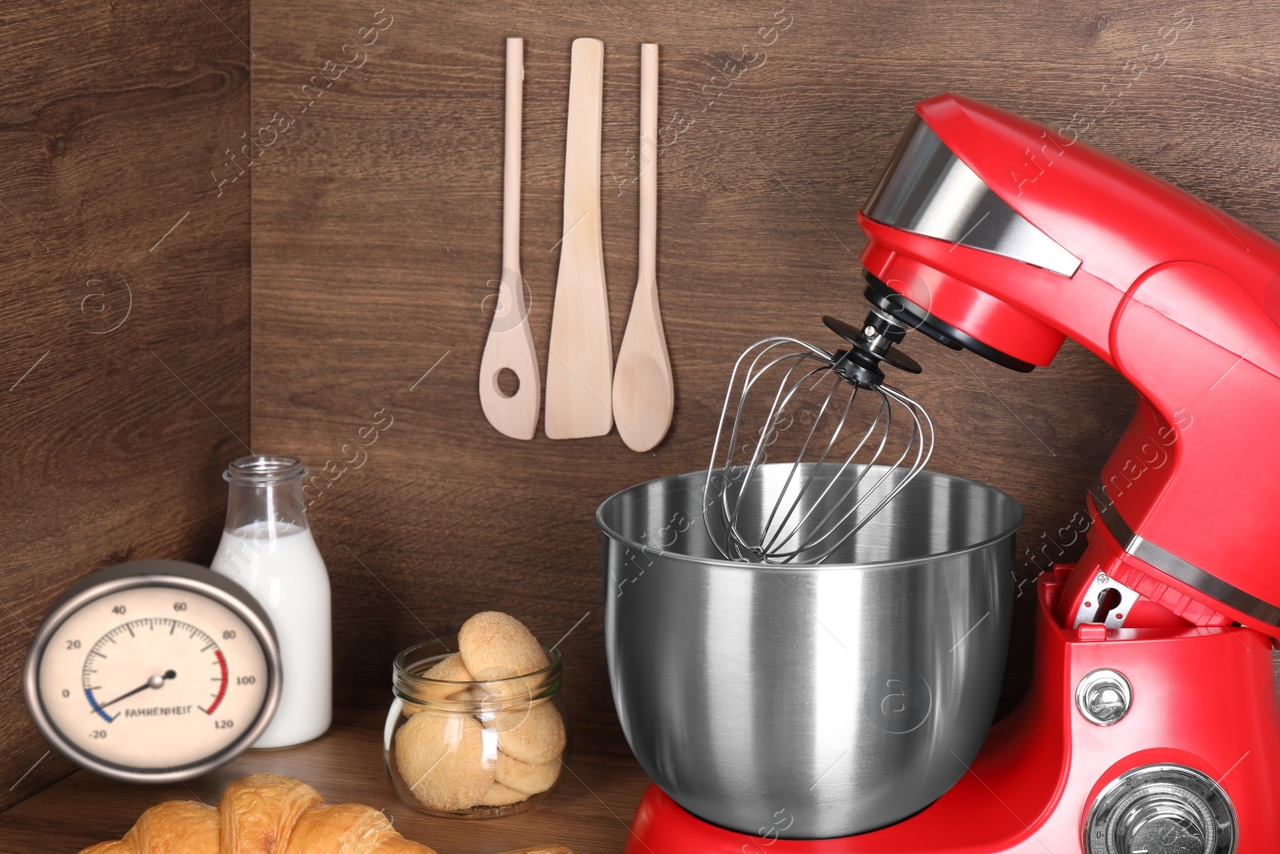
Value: -10 °F
